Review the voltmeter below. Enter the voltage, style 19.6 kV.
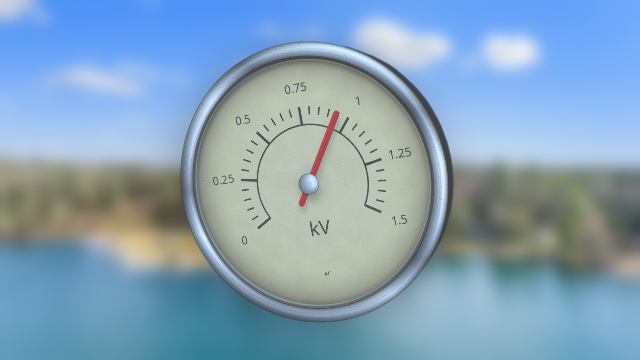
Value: 0.95 kV
